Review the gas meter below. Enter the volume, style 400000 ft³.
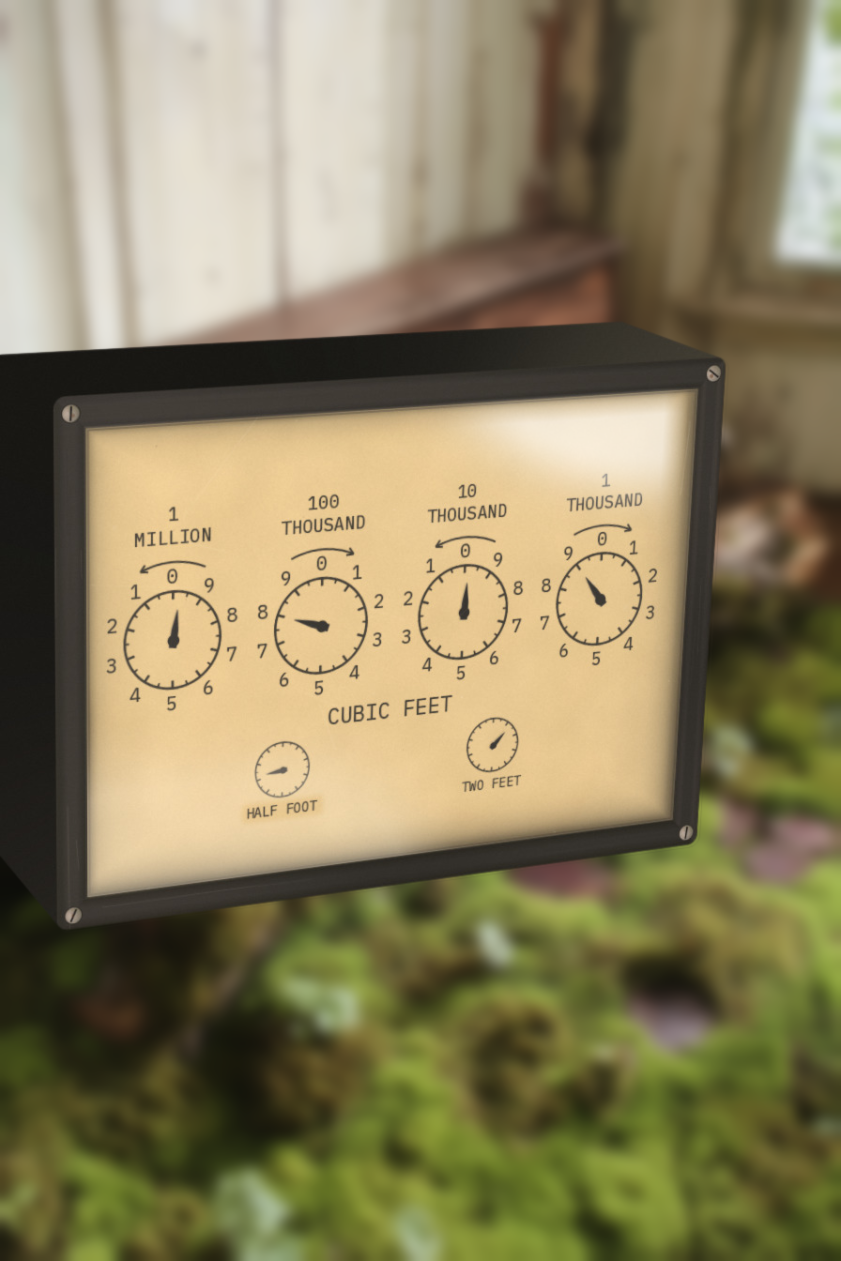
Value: 979900 ft³
